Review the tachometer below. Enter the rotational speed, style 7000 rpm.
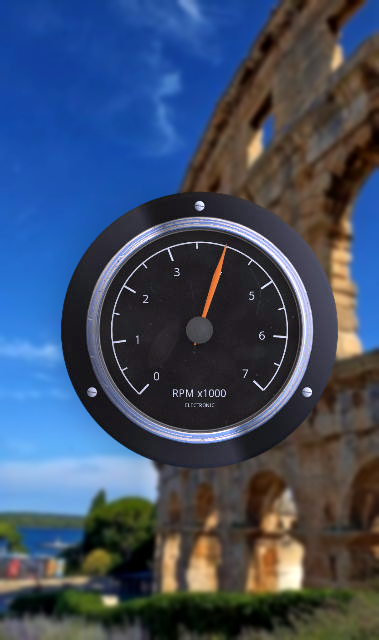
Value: 4000 rpm
